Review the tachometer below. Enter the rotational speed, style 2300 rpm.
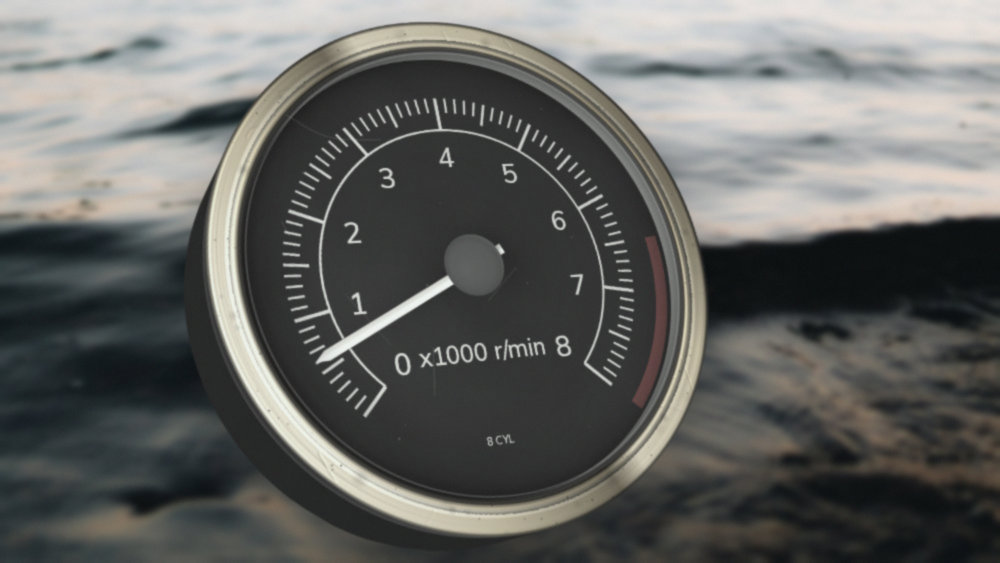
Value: 600 rpm
